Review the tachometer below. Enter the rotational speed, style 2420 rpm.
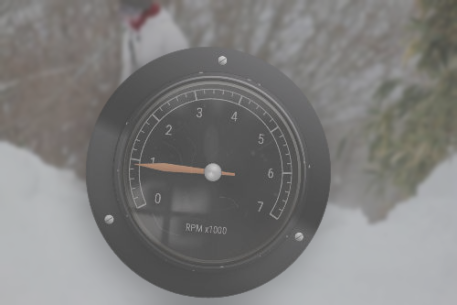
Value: 900 rpm
